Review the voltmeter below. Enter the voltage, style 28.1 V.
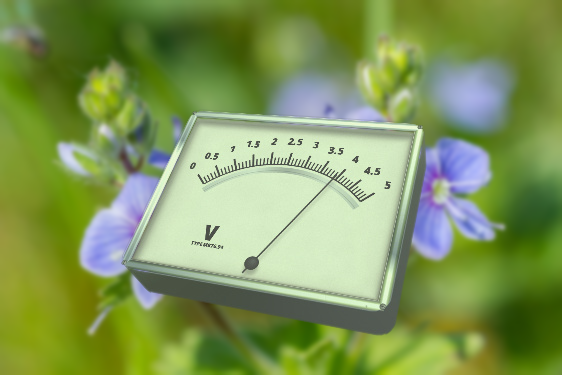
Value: 4 V
